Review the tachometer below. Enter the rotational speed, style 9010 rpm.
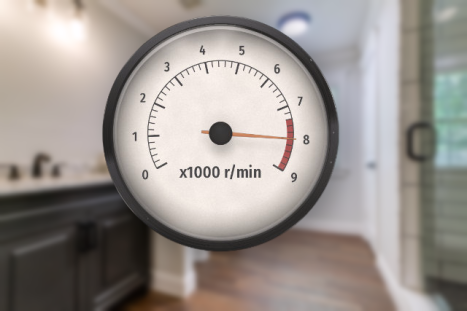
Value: 8000 rpm
